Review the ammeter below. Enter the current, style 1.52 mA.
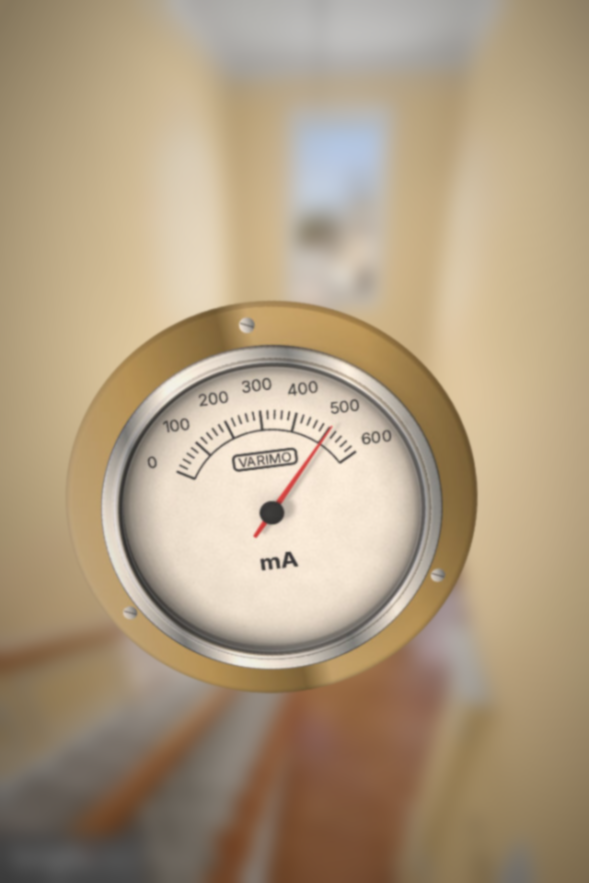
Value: 500 mA
